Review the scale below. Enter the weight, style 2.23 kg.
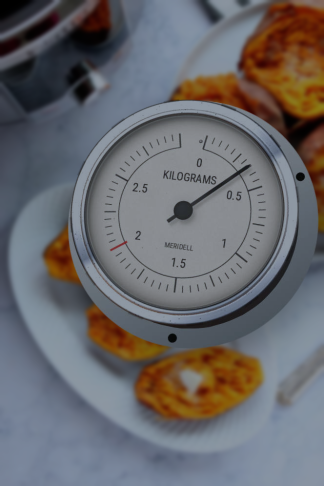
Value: 0.35 kg
